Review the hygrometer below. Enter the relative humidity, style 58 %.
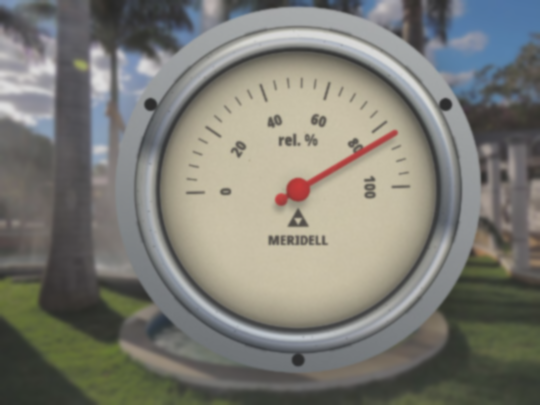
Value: 84 %
